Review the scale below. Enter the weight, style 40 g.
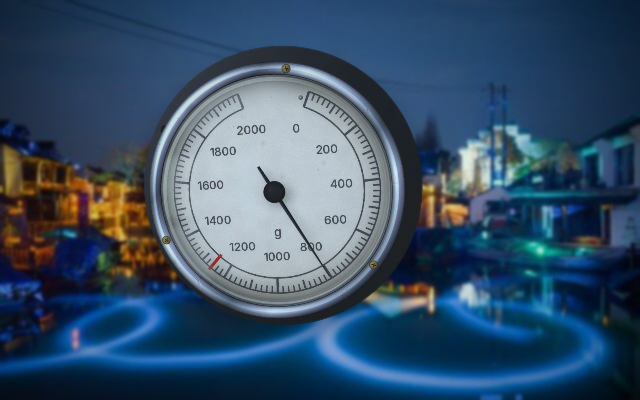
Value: 800 g
